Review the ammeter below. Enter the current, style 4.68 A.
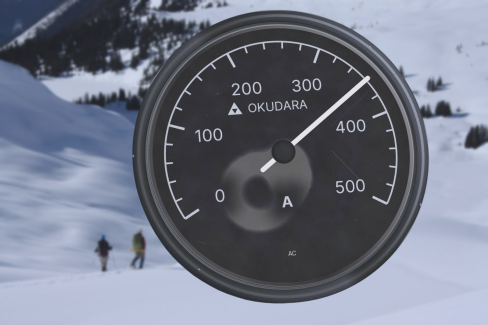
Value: 360 A
